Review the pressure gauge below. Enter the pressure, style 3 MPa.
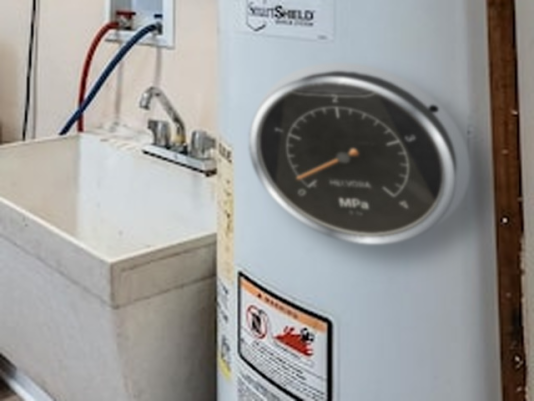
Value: 0.2 MPa
